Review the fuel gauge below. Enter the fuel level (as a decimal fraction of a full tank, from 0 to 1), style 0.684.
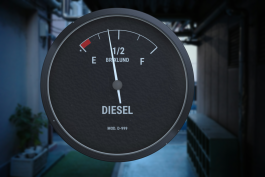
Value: 0.375
